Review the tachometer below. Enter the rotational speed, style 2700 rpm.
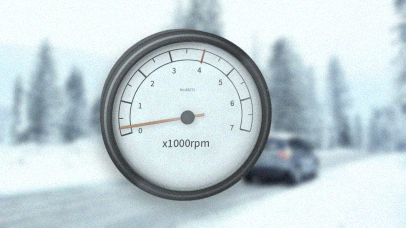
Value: 250 rpm
